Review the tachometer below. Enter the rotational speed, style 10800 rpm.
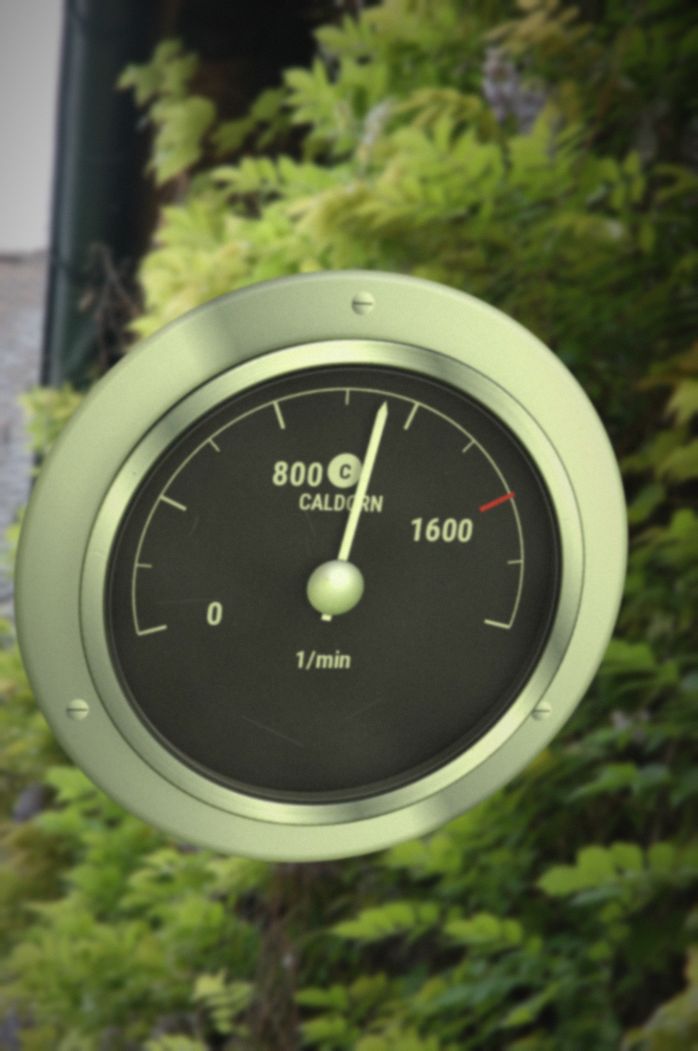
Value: 1100 rpm
